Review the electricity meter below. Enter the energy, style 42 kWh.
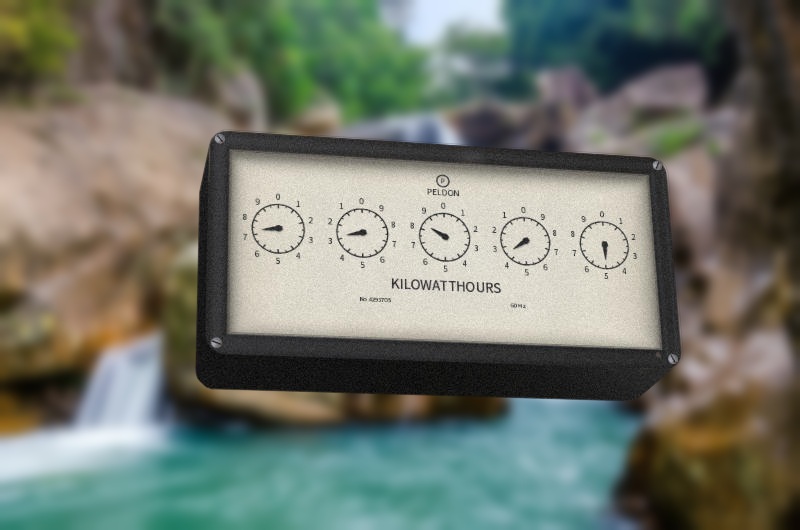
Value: 72835 kWh
